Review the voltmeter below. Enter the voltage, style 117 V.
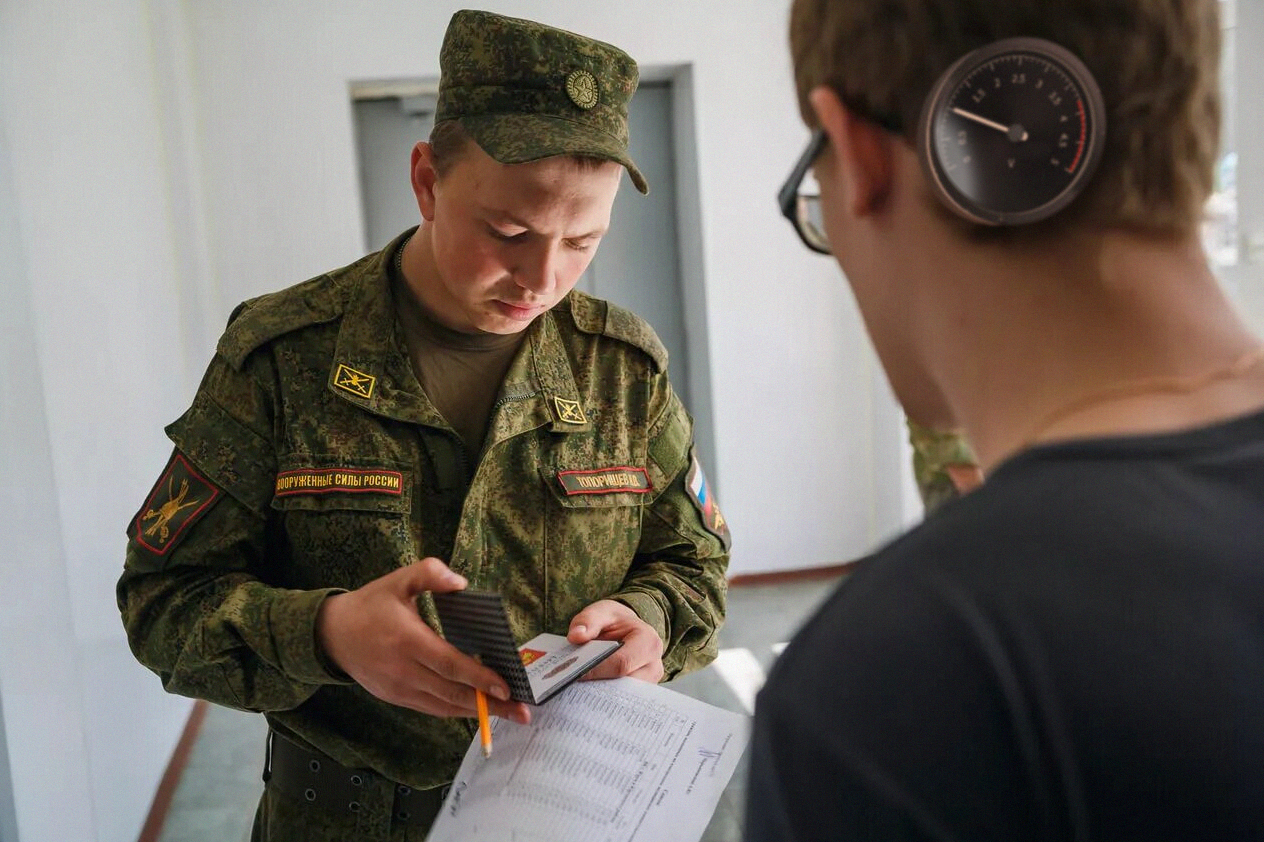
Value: 1 V
